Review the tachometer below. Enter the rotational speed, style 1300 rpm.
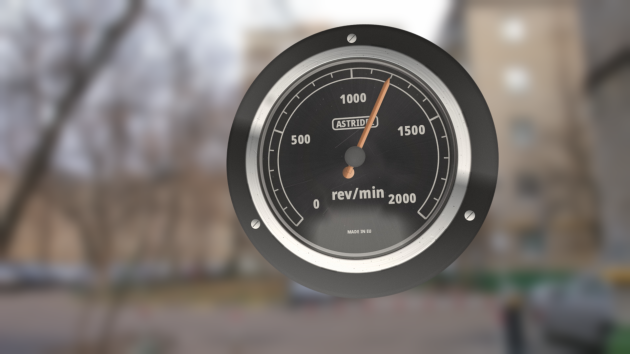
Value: 1200 rpm
